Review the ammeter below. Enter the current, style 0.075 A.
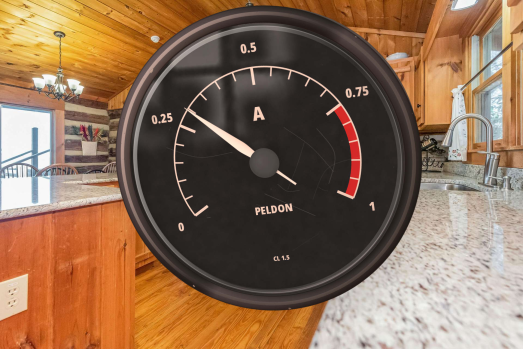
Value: 0.3 A
